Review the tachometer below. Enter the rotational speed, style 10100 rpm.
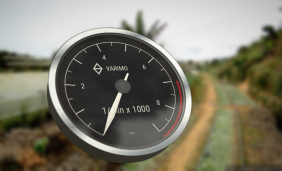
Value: 0 rpm
